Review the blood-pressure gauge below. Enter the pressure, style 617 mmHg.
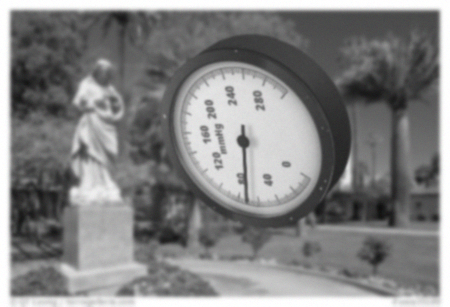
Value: 70 mmHg
